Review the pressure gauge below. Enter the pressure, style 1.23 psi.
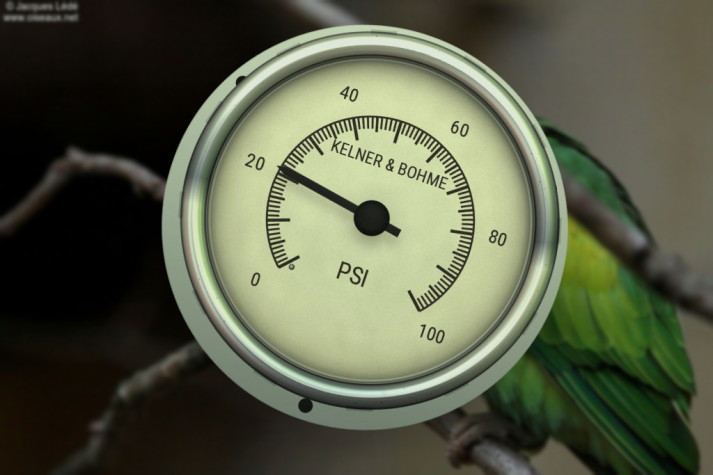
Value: 21 psi
